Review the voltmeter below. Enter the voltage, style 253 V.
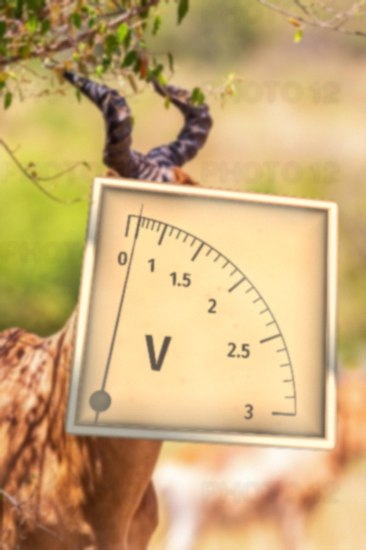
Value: 0.5 V
